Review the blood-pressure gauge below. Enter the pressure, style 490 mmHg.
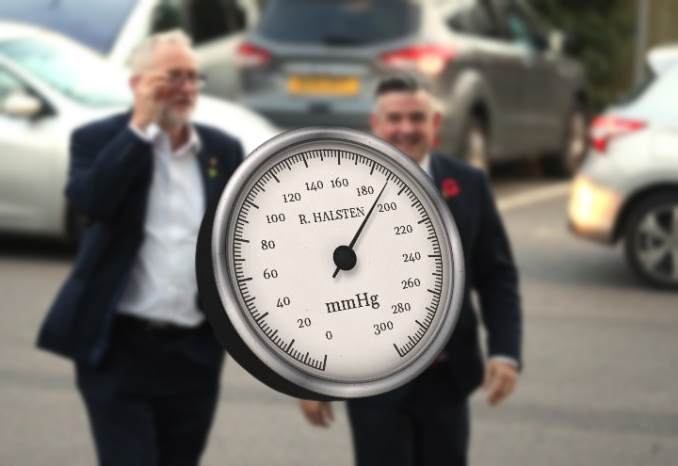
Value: 190 mmHg
